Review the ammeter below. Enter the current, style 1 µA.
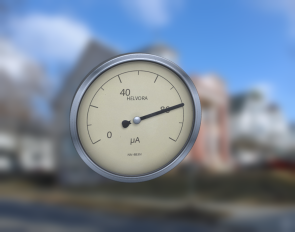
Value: 80 µA
